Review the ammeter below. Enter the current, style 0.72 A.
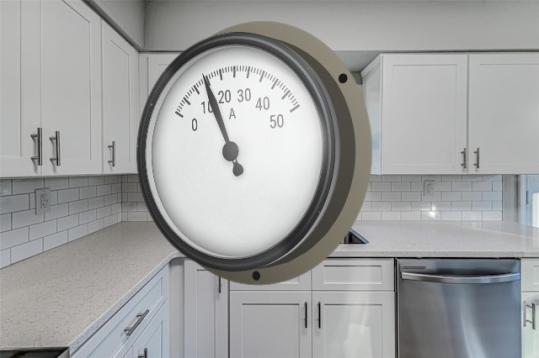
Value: 15 A
